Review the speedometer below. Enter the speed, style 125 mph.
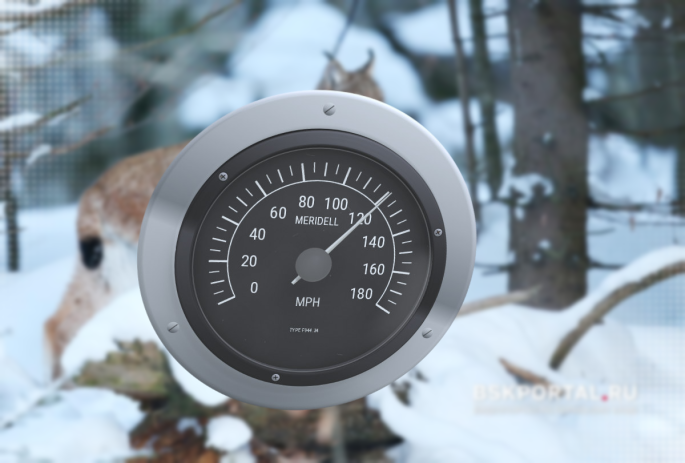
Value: 120 mph
